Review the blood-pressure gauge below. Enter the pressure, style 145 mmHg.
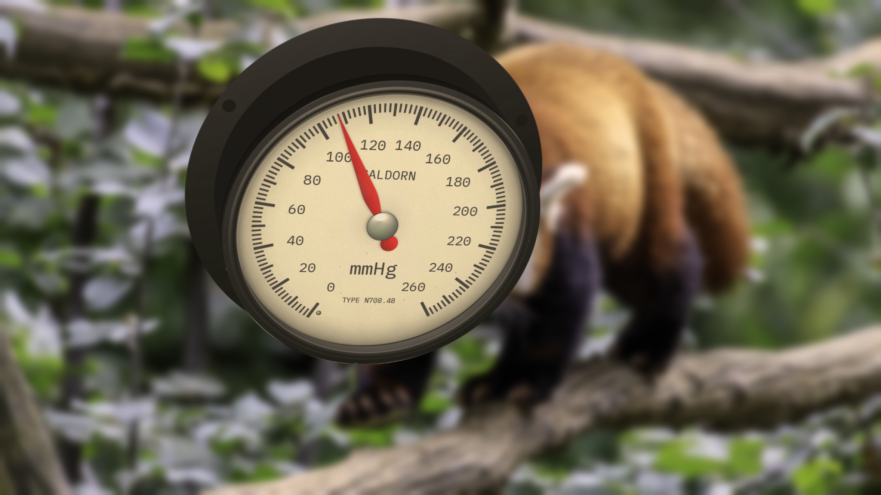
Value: 108 mmHg
